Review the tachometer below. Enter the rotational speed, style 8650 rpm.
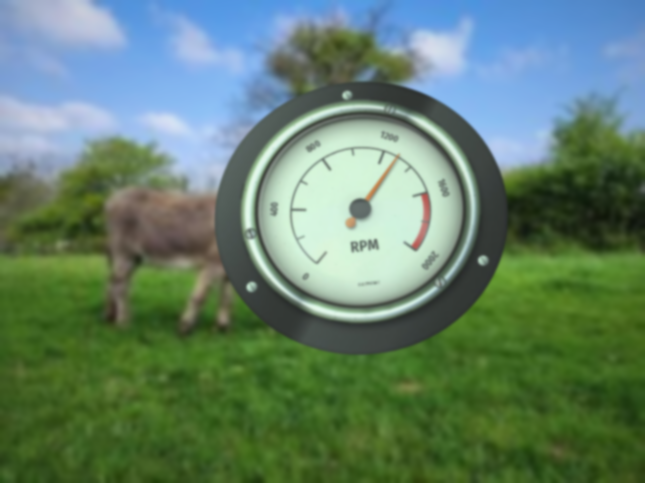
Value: 1300 rpm
